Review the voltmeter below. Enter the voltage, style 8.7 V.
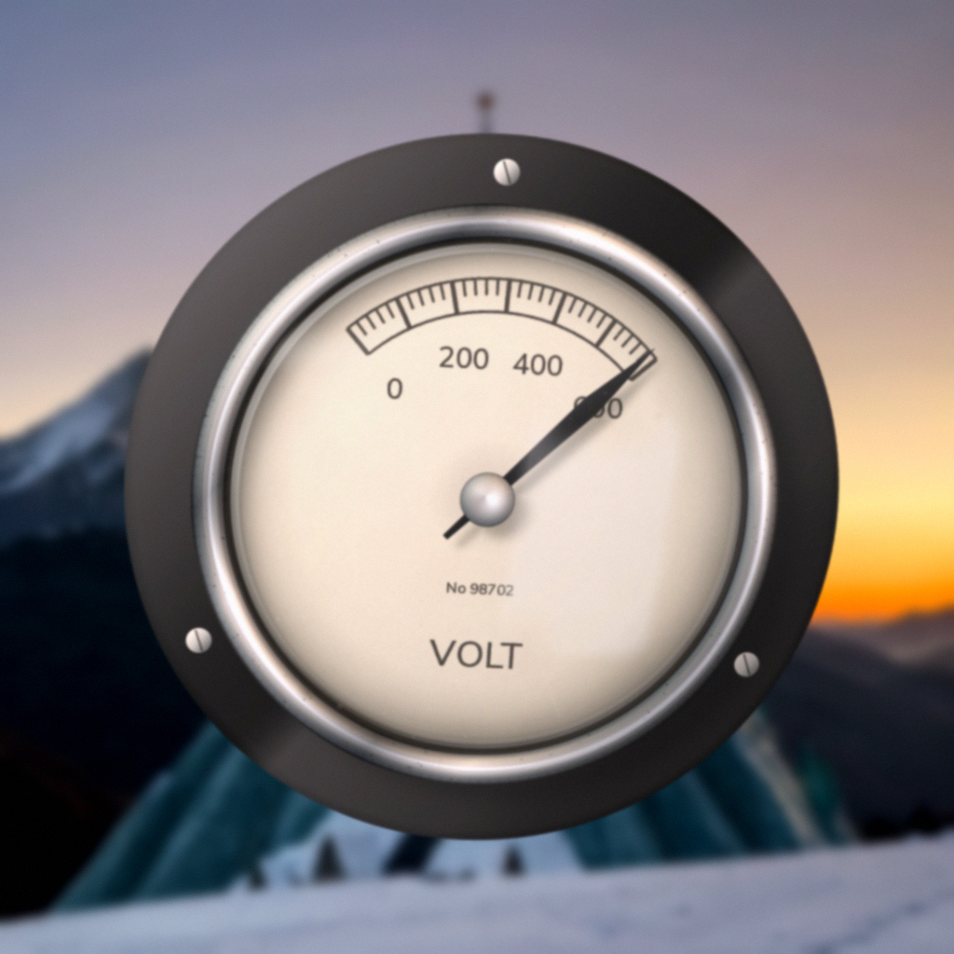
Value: 580 V
